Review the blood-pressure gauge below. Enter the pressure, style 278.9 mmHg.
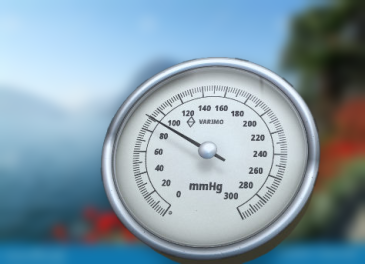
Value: 90 mmHg
